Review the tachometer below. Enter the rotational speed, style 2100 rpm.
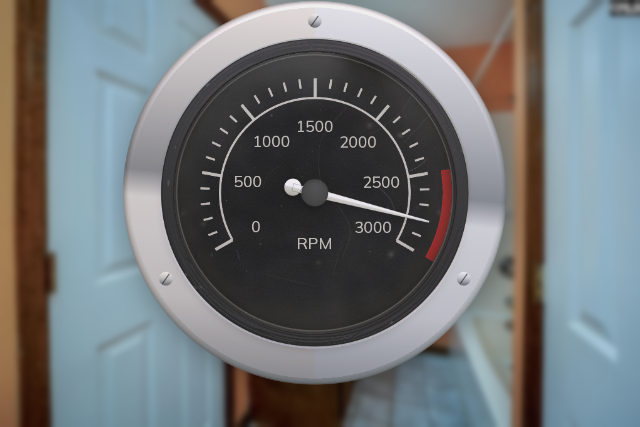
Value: 2800 rpm
